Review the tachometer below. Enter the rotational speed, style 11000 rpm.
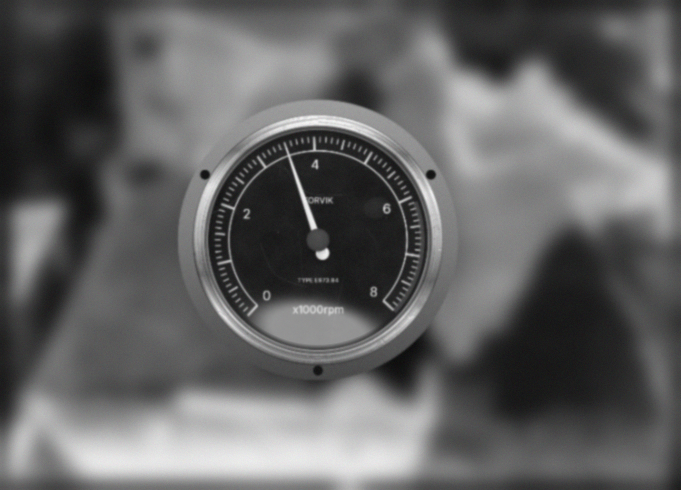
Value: 3500 rpm
